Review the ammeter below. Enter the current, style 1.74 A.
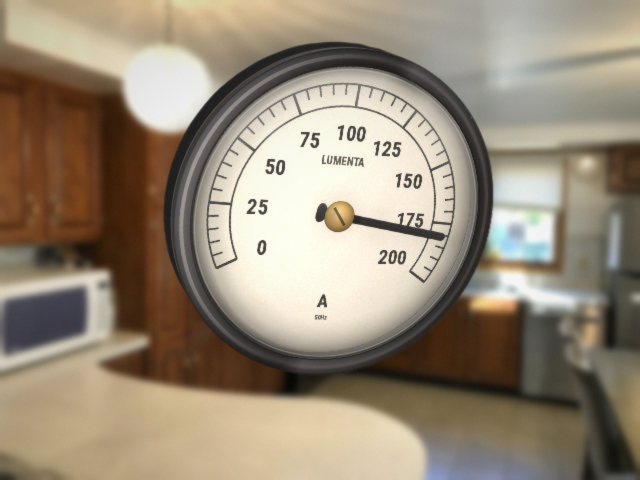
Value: 180 A
